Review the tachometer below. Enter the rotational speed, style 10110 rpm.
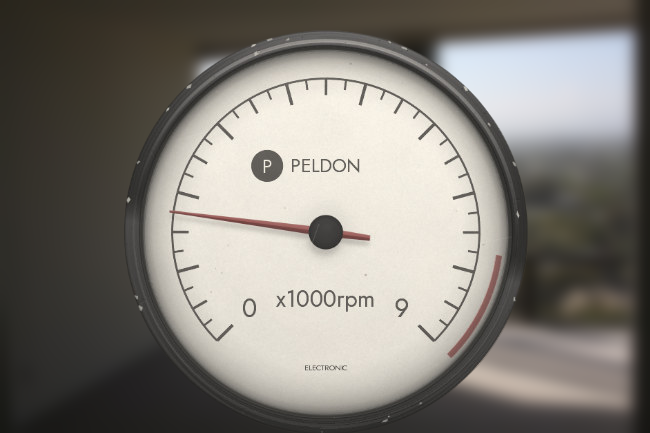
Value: 1750 rpm
